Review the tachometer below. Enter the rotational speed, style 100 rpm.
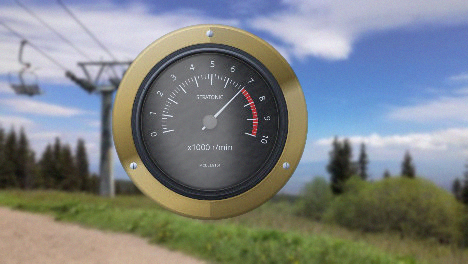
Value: 7000 rpm
